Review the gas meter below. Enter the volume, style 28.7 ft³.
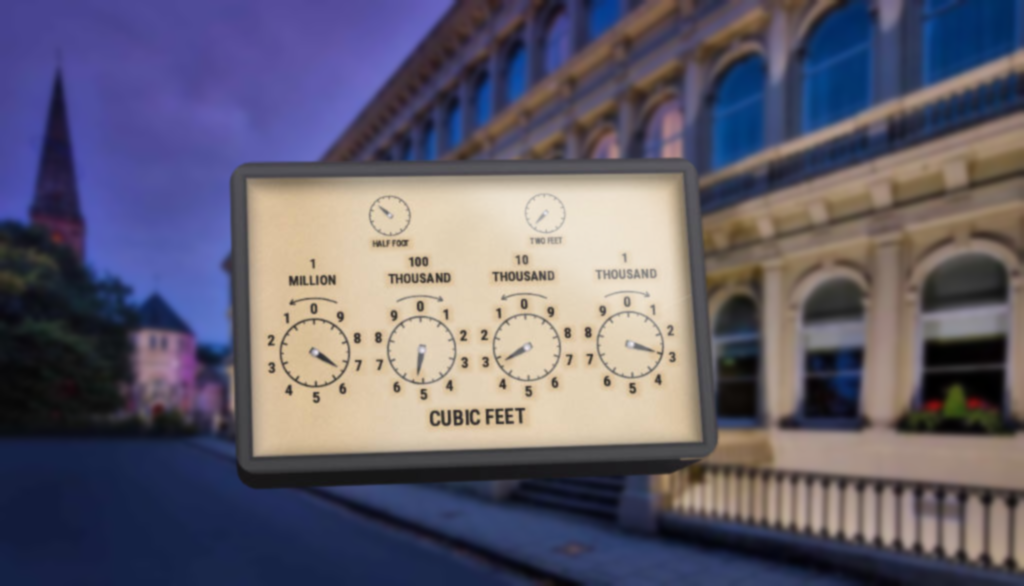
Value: 653300 ft³
